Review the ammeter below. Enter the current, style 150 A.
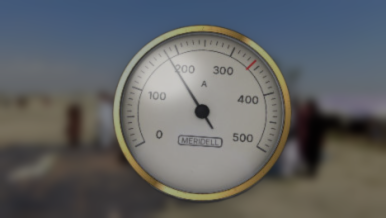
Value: 180 A
